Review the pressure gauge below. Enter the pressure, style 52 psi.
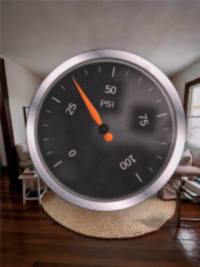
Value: 35 psi
